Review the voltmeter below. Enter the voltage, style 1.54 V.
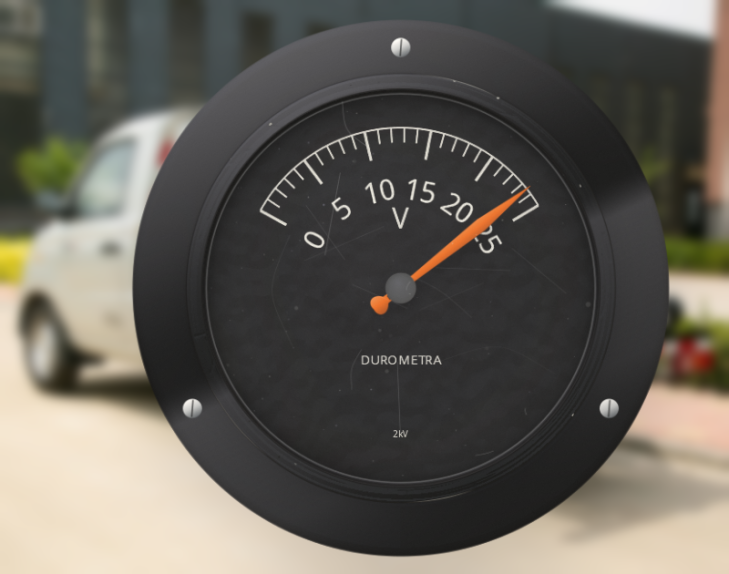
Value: 23.5 V
